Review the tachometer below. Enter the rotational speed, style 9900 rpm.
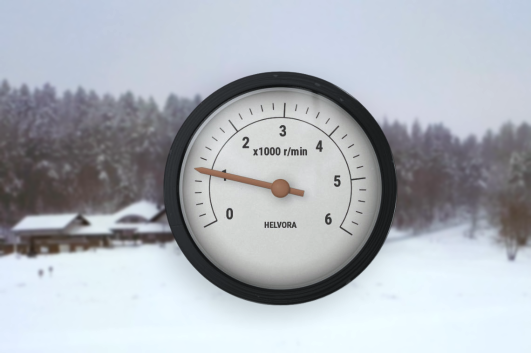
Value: 1000 rpm
